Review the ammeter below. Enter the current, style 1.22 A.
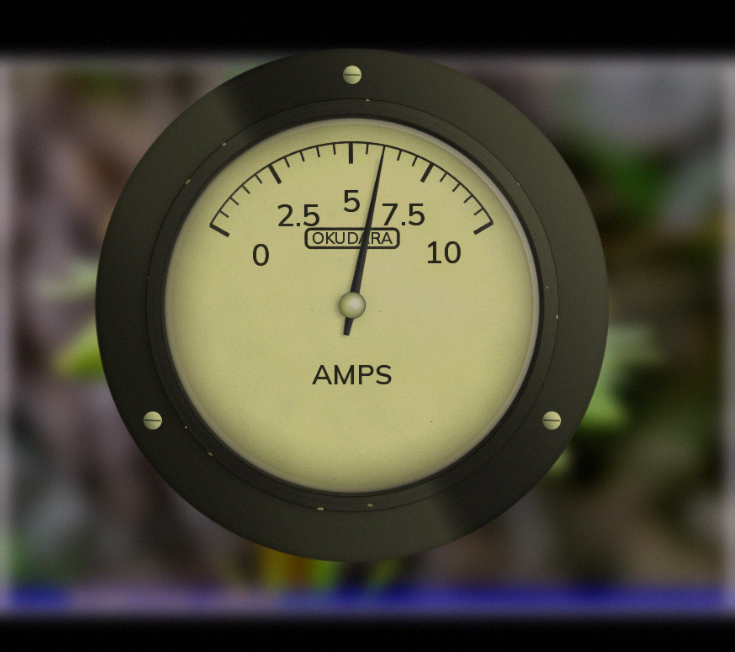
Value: 6 A
